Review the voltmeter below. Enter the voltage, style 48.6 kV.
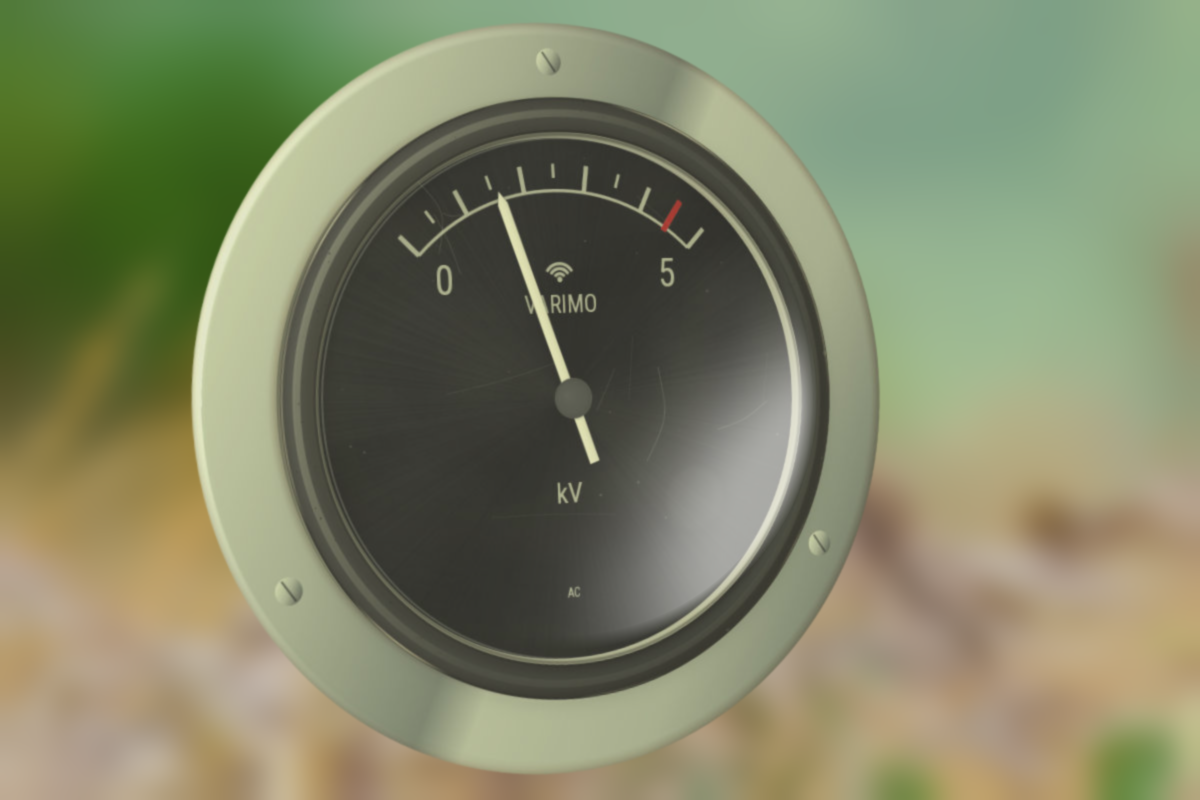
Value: 1.5 kV
